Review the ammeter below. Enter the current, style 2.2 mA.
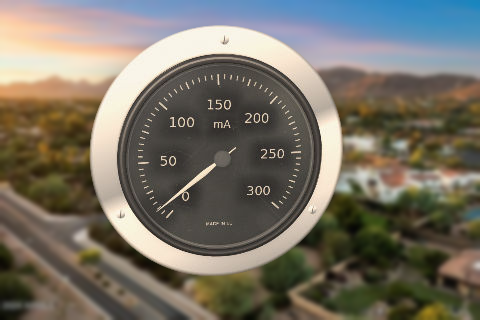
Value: 10 mA
